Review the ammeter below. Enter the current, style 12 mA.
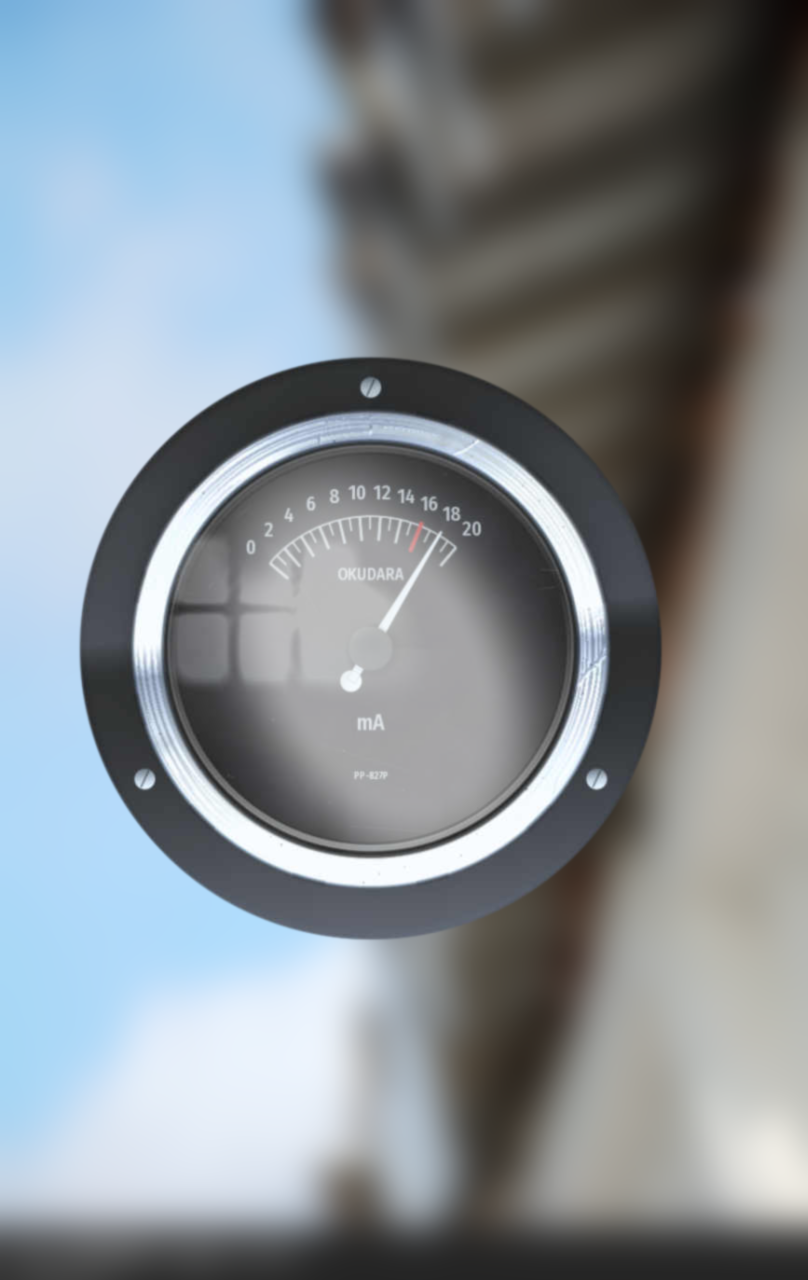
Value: 18 mA
